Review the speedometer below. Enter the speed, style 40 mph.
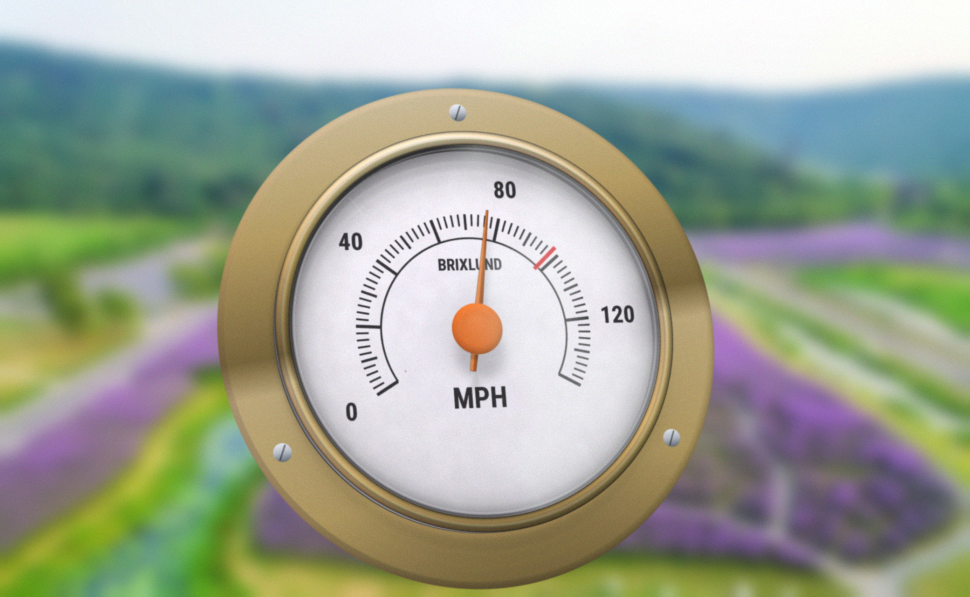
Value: 76 mph
